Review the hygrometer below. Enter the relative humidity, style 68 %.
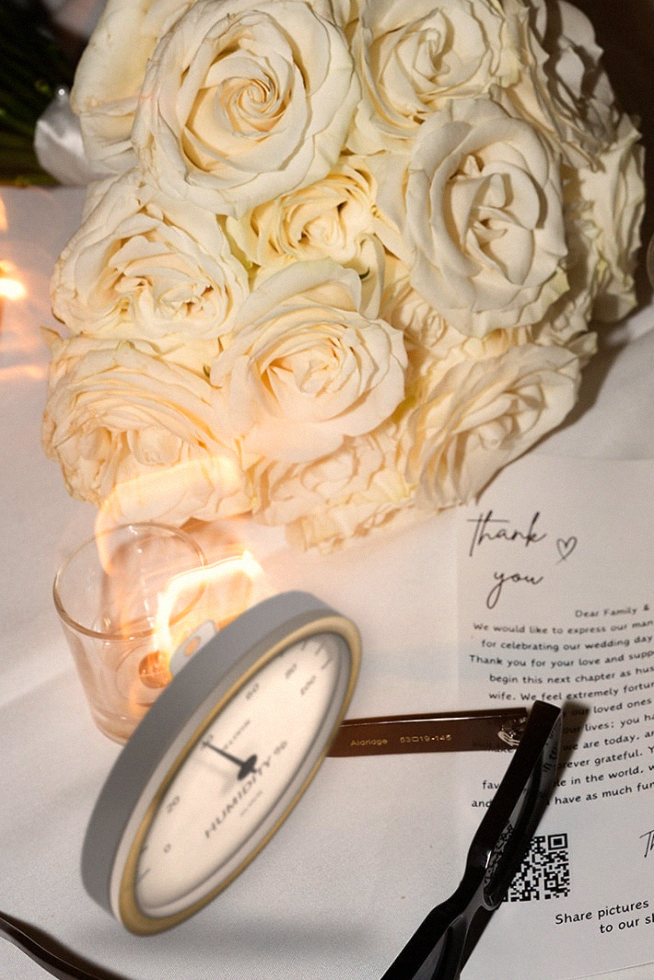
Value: 40 %
